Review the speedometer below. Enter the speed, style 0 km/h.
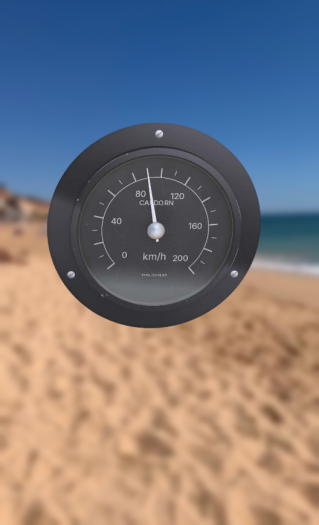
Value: 90 km/h
